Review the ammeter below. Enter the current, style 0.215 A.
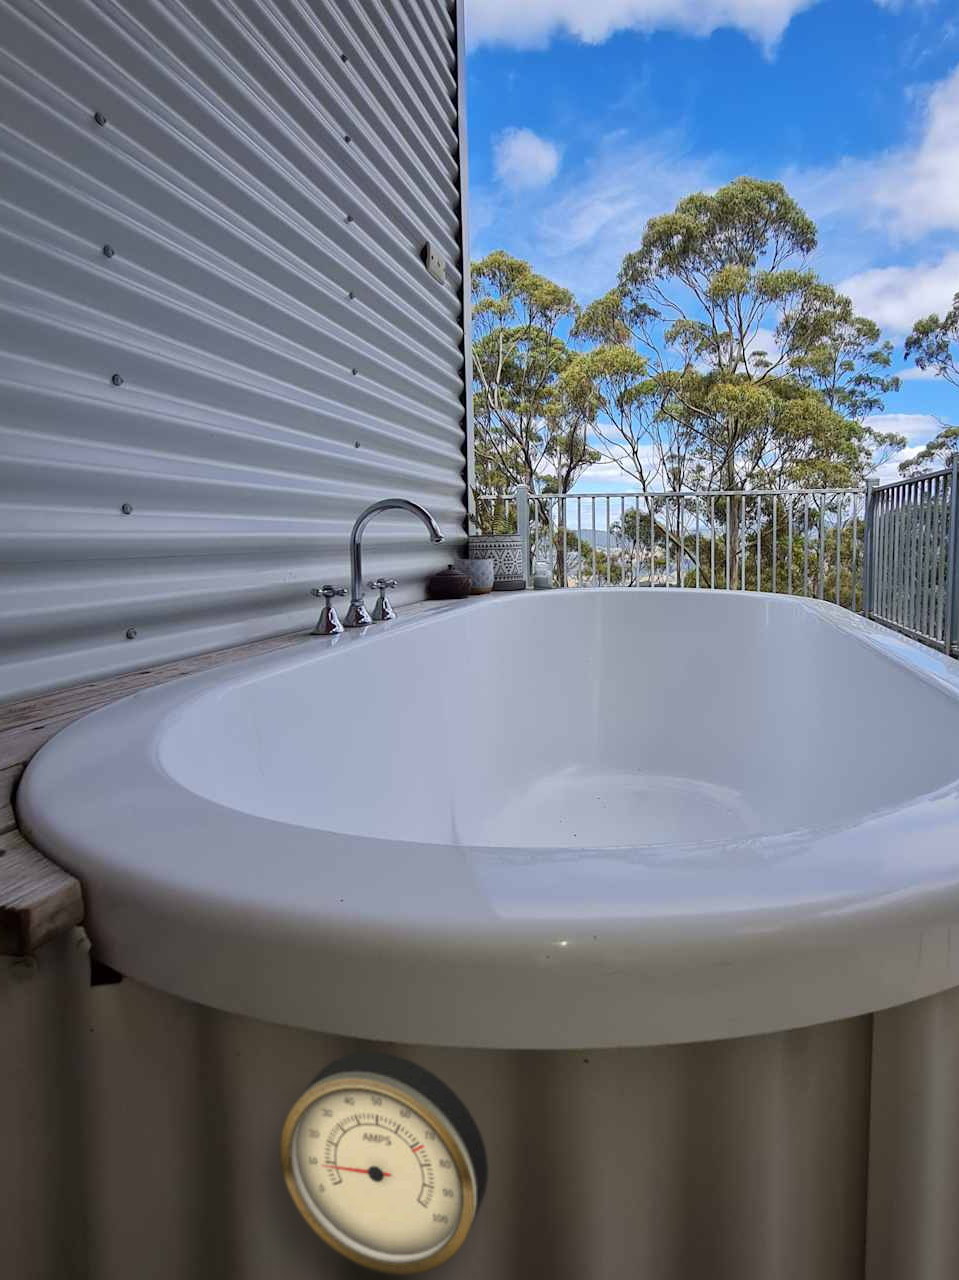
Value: 10 A
